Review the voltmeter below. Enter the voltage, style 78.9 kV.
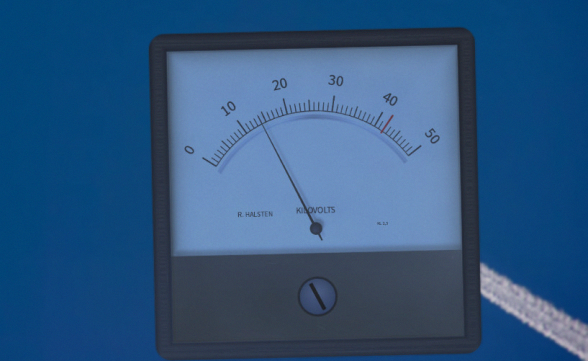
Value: 14 kV
